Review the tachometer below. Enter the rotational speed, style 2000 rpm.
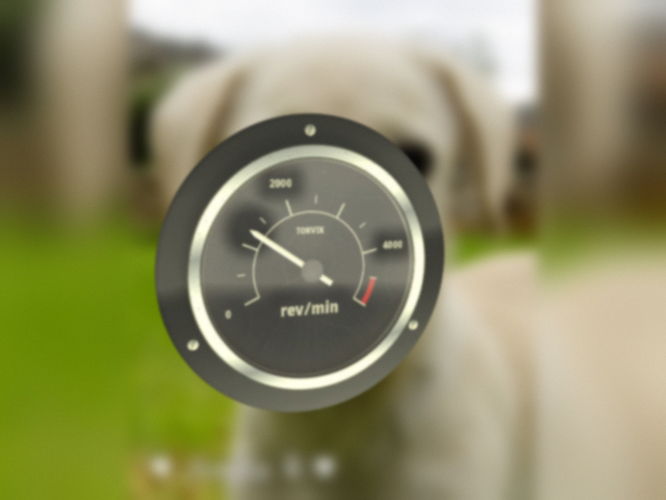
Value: 1250 rpm
